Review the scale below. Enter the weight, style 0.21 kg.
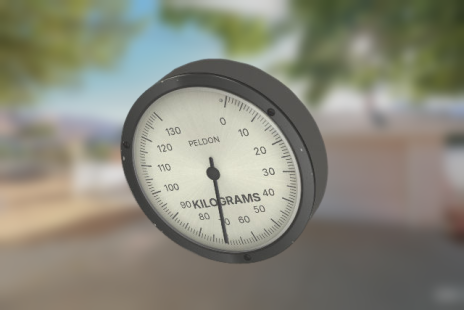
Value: 70 kg
